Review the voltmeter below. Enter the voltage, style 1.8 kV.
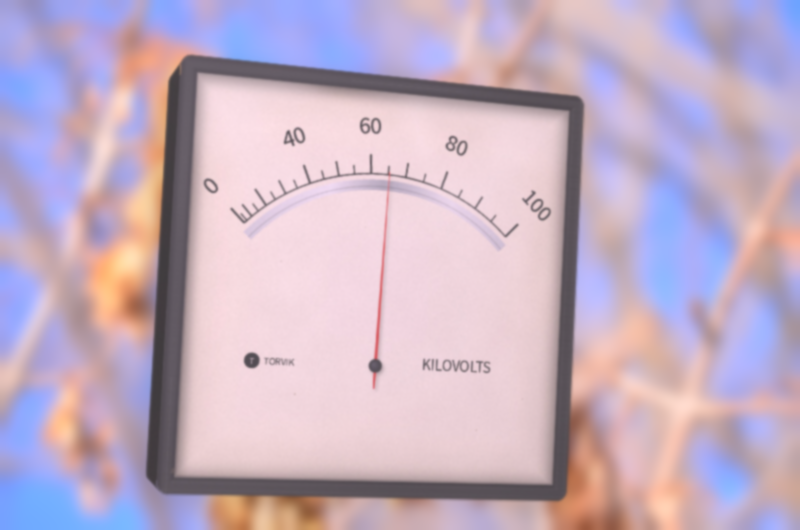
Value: 65 kV
